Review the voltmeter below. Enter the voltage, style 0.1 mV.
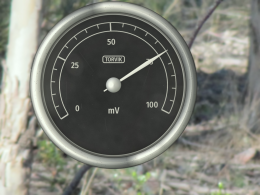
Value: 75 mV
